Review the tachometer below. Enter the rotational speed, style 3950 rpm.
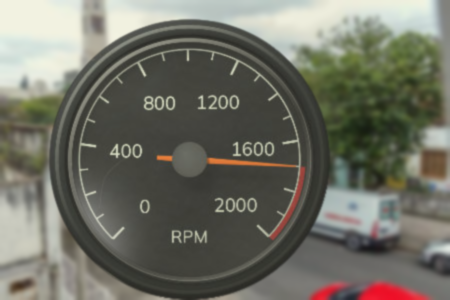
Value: 1700 rpm
